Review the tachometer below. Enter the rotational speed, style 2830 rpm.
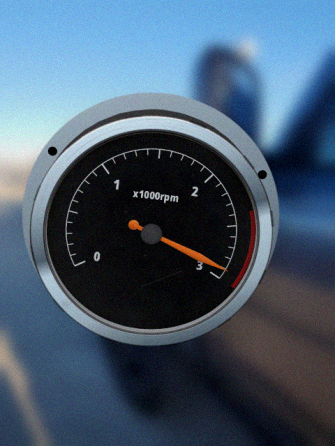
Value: 2900 rpm
